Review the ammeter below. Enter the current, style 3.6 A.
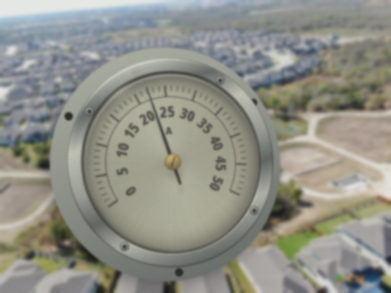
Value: 22 A
